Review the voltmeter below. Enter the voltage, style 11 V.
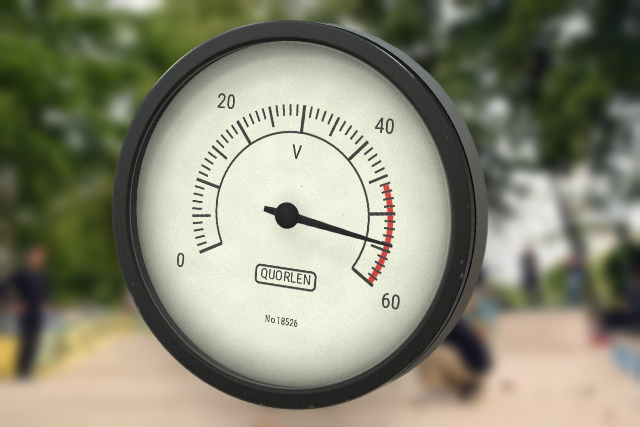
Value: 54 V
